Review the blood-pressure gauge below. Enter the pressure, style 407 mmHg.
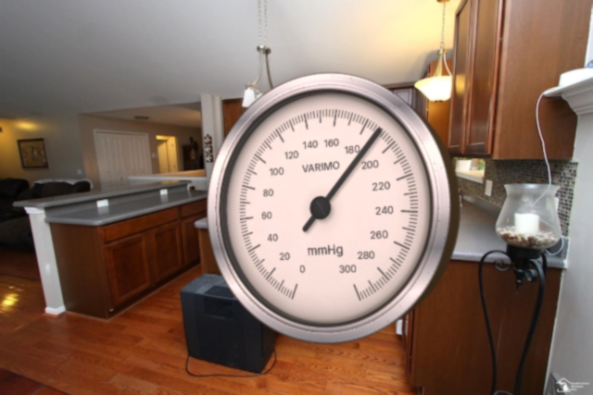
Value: 190 mmHg
